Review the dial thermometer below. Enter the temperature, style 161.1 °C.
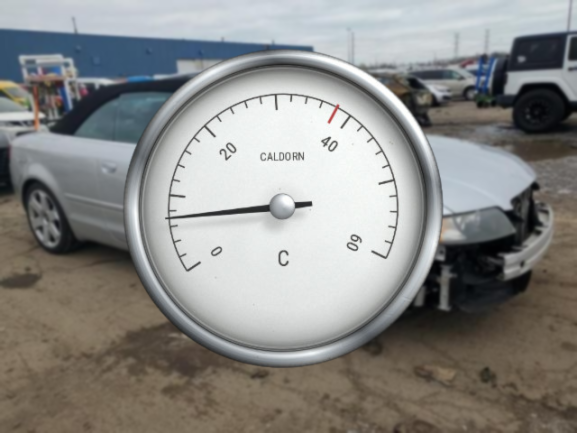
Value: 7 °C
